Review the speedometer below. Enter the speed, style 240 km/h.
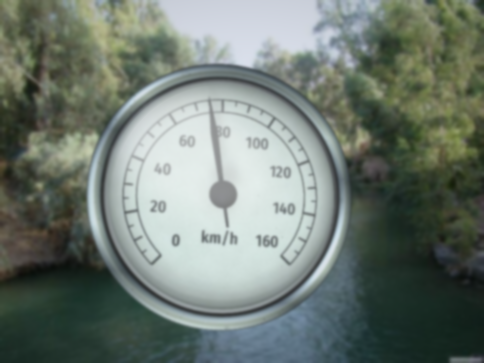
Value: 75 km/h
